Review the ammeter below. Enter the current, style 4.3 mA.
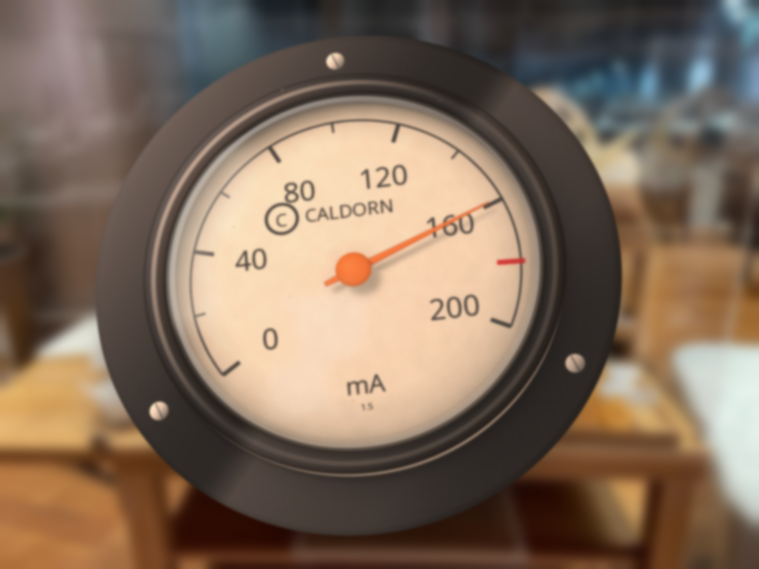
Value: 160 mA
